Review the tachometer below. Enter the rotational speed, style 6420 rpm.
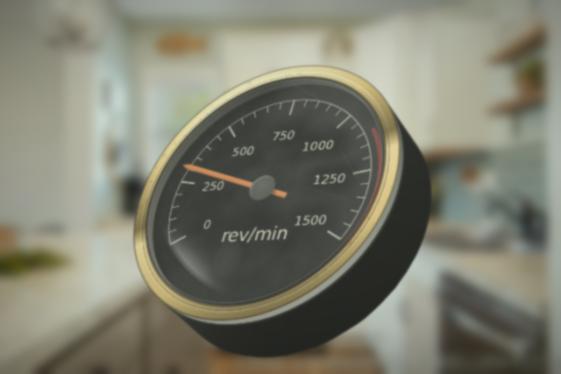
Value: 300 rpm
